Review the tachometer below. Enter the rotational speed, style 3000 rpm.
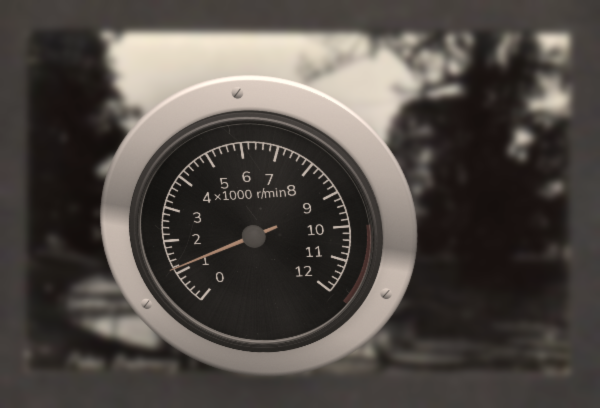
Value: 1200 rpm
